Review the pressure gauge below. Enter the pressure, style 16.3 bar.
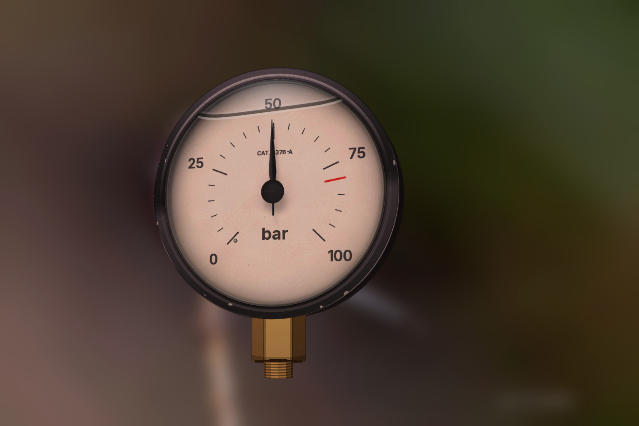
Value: 50 bar
